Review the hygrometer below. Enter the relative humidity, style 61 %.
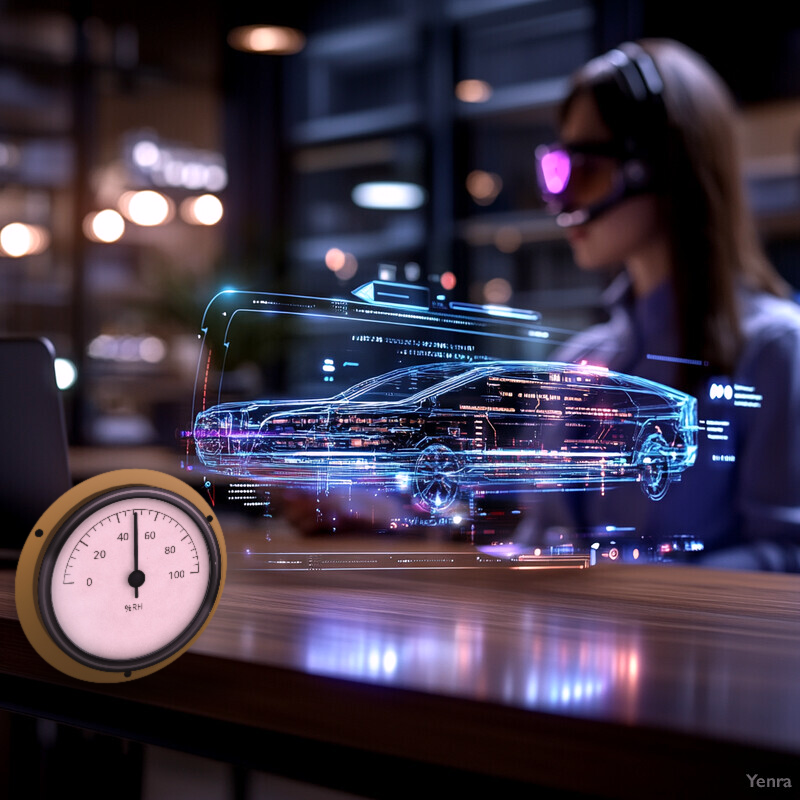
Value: 48 %
